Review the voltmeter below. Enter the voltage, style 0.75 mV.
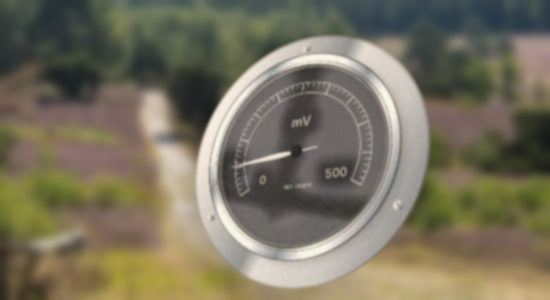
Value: 50 mV
